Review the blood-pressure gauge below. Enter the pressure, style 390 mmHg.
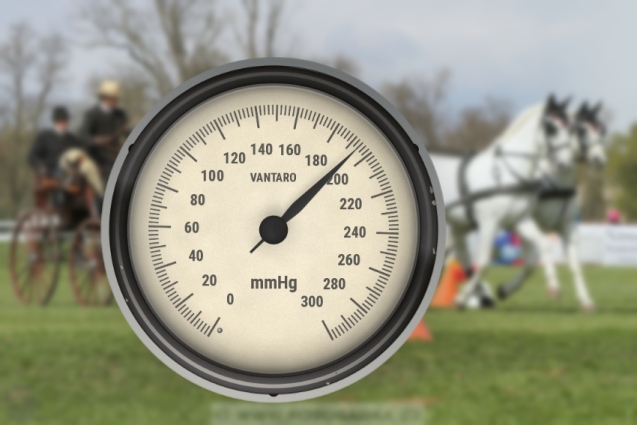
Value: 194 mmHg
